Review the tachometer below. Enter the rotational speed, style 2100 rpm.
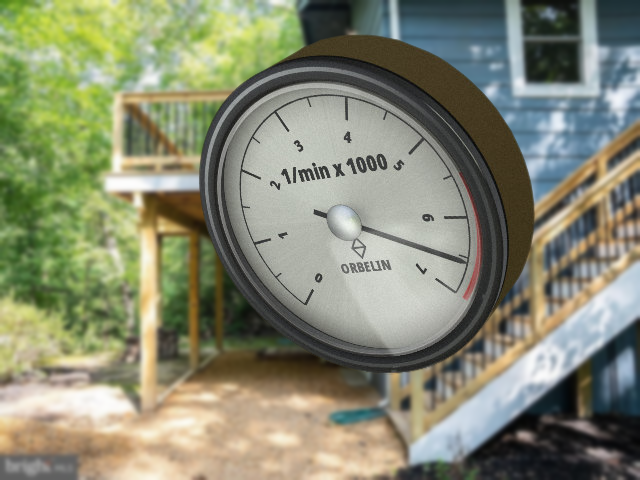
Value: 6500 rpm
